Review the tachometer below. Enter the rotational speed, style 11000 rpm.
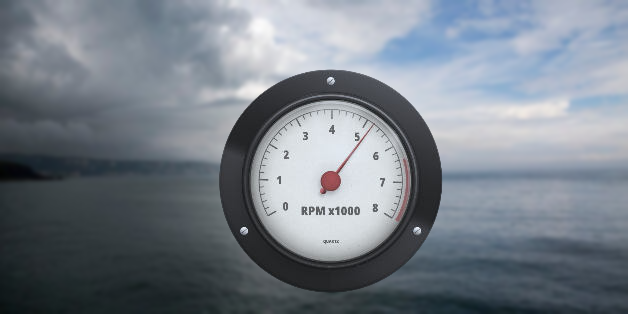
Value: 5200 rpm
